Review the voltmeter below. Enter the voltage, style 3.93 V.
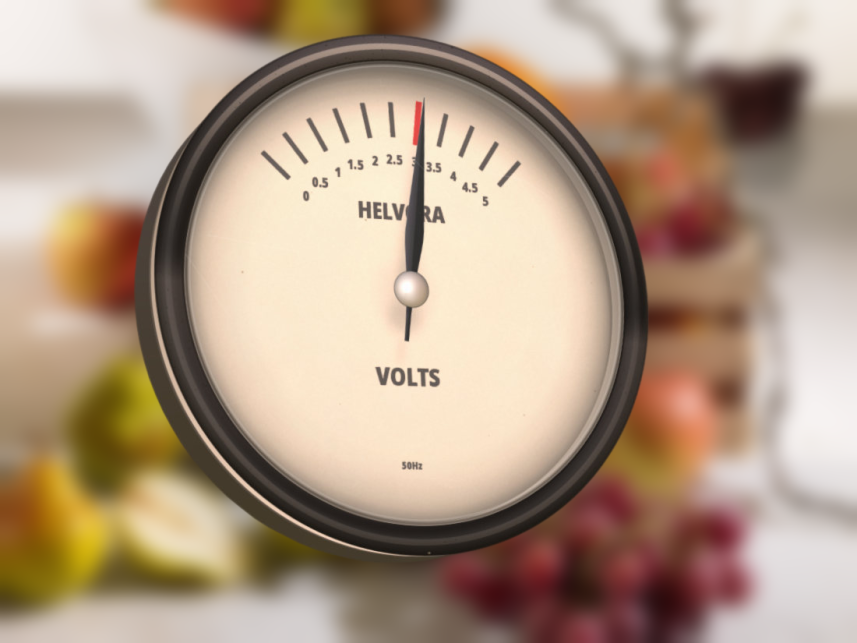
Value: 3 V
